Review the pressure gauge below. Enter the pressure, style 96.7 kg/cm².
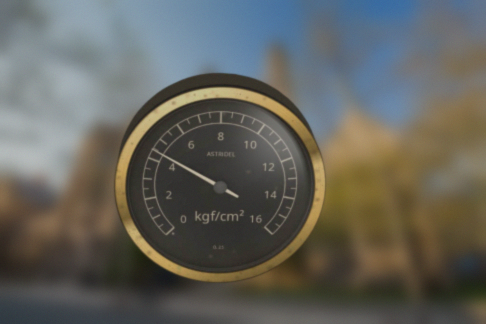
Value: 4.5 kg/cm²
